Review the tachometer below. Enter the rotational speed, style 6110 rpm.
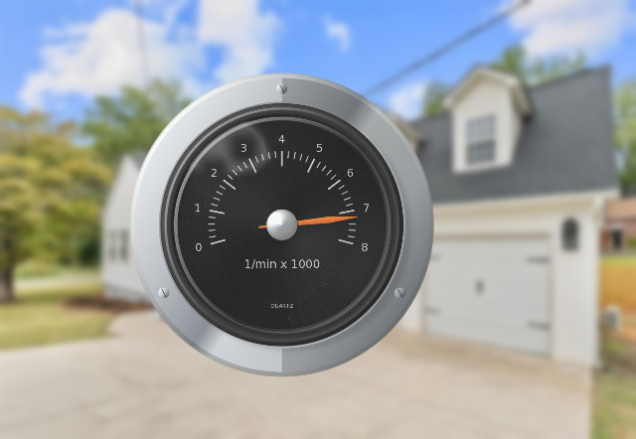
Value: 7200 rpm
